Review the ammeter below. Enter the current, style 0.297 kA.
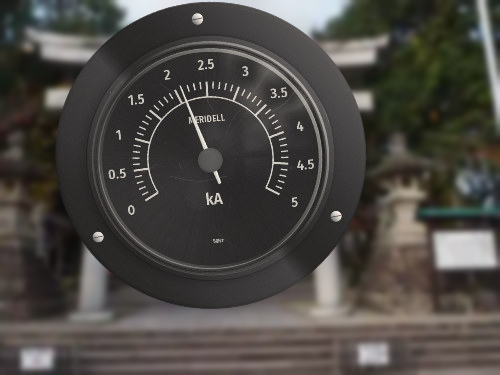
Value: 2.1 kA
